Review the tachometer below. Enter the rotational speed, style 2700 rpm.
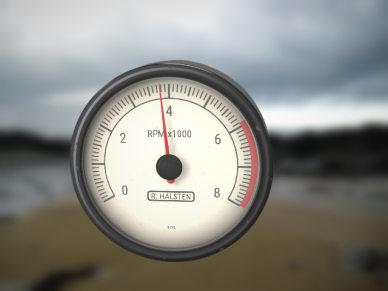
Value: 3800 rpm
